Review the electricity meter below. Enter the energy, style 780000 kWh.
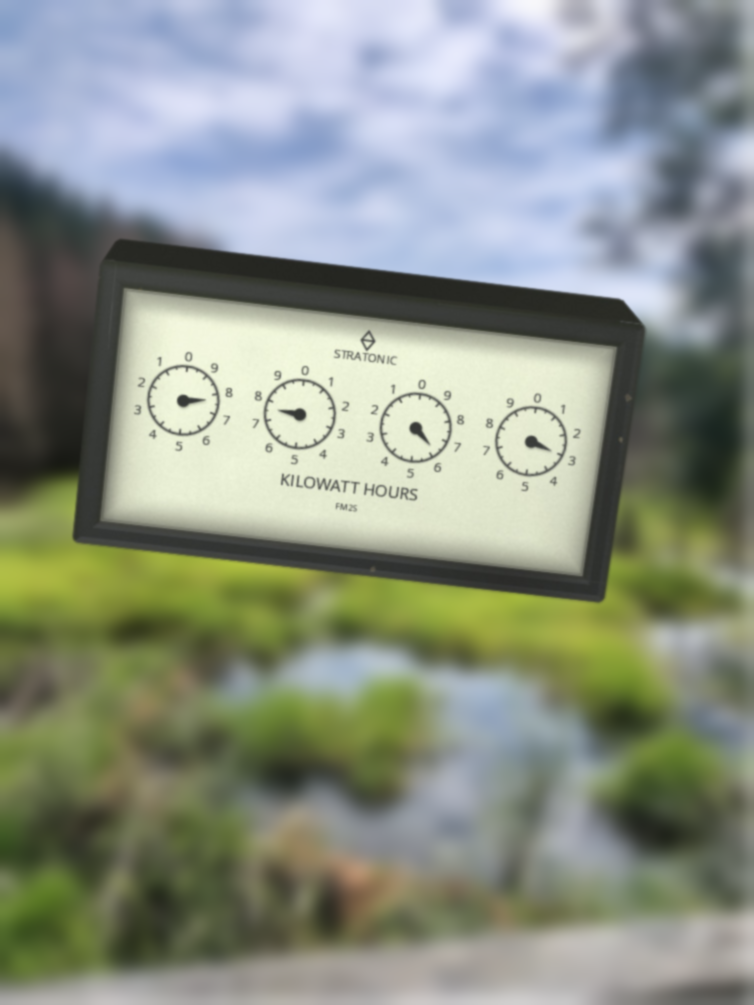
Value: 7763 kWh
